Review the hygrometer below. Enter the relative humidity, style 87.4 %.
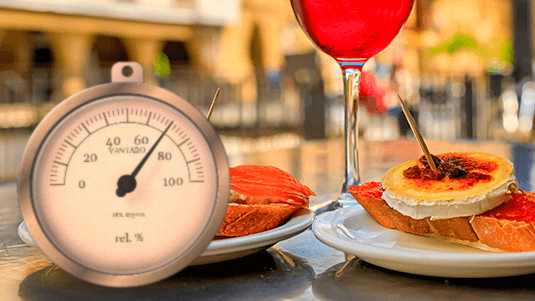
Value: 70 %
